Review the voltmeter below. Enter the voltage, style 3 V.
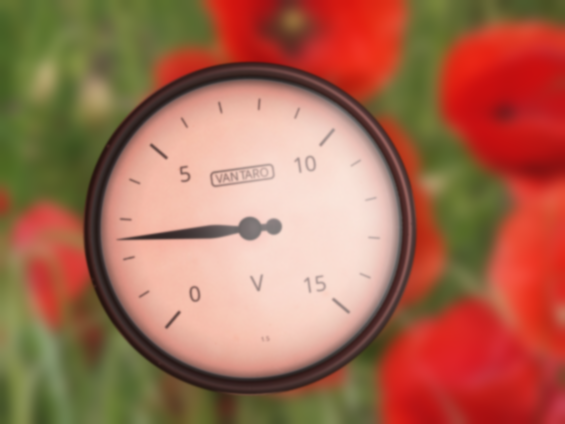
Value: 2.5 V
